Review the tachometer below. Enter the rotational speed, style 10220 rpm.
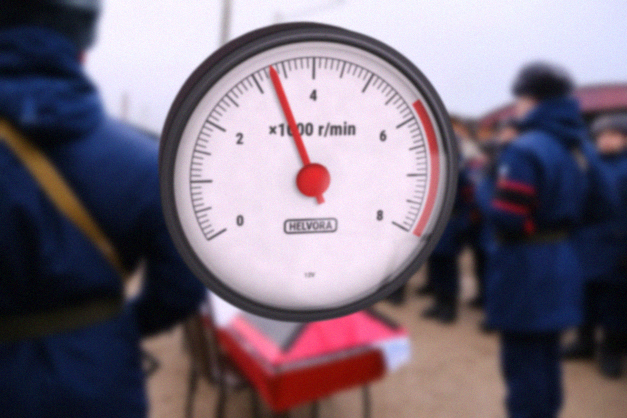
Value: 3300 rpm
